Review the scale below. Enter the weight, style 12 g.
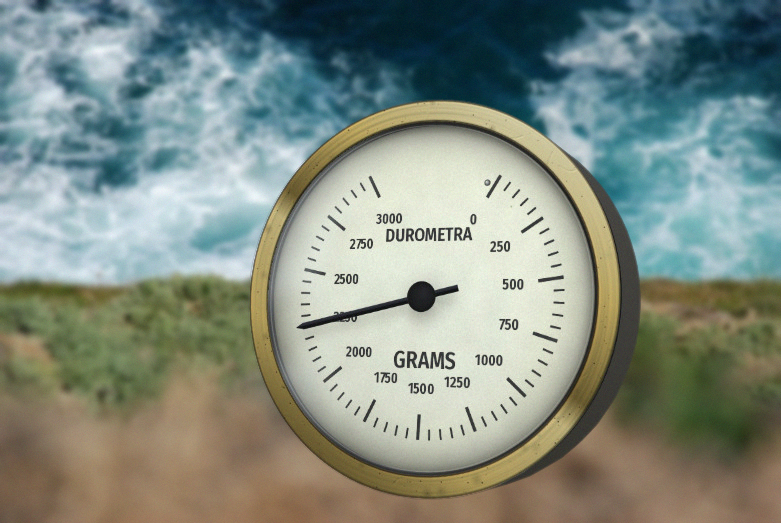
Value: 2250 g
